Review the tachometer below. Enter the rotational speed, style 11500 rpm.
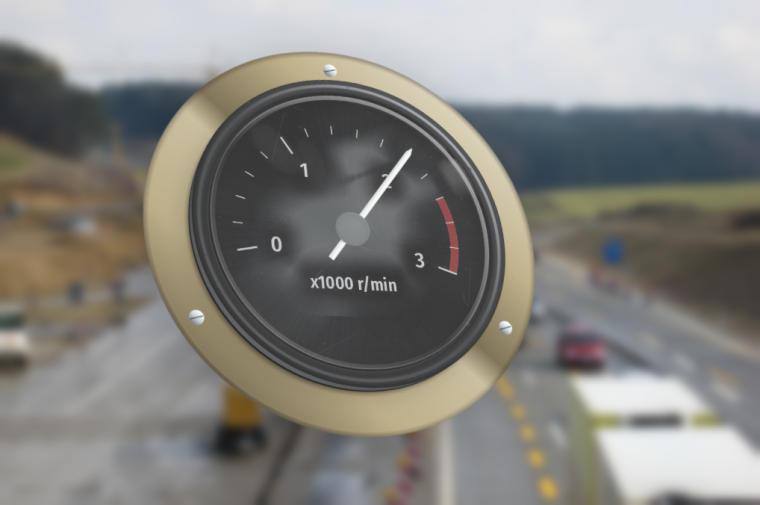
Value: 2000 rpm
